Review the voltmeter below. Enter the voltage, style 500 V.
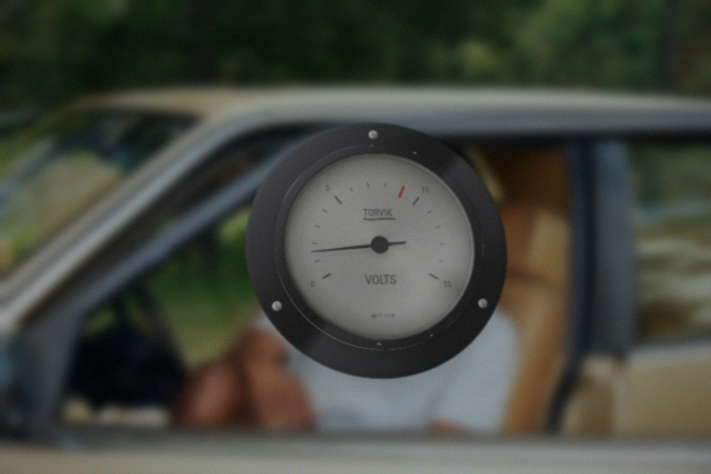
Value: 1.5 V
